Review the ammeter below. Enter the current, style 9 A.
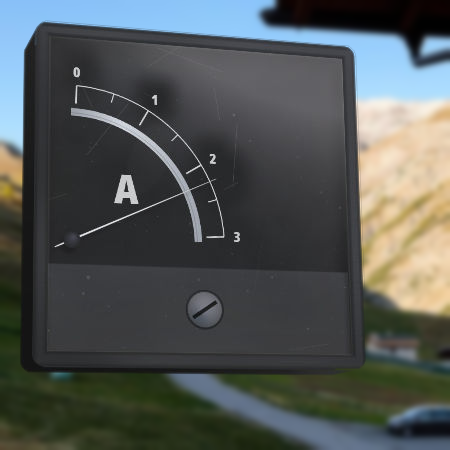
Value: 2.25 A
